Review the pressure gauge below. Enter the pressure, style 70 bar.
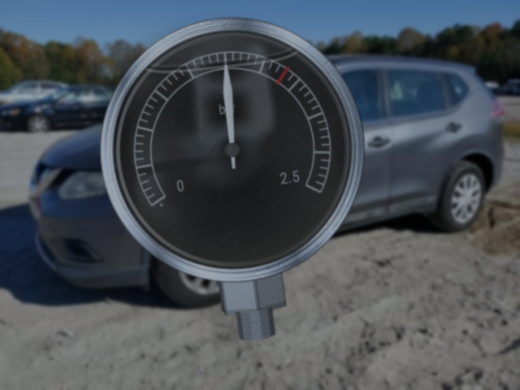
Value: 1.25 bar
